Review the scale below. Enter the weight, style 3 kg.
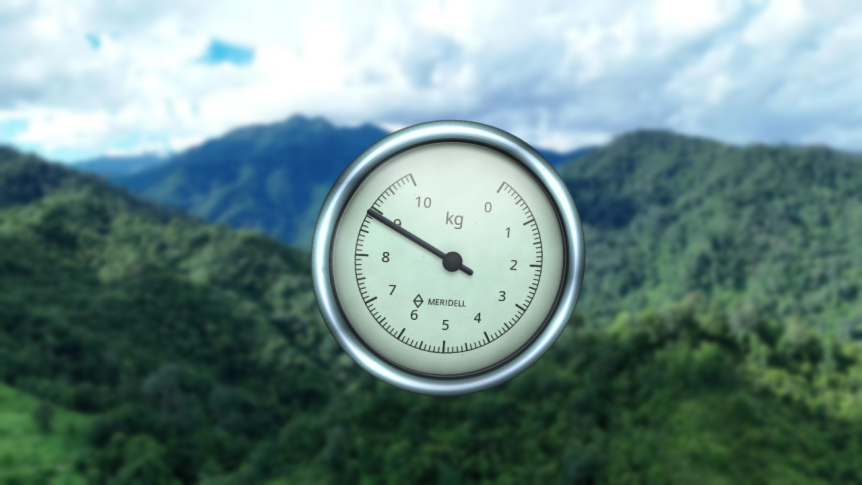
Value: 8.9 kg
